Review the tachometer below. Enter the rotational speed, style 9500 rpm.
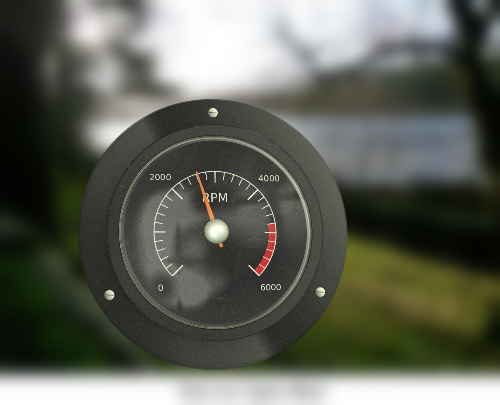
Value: 2600 rpm
